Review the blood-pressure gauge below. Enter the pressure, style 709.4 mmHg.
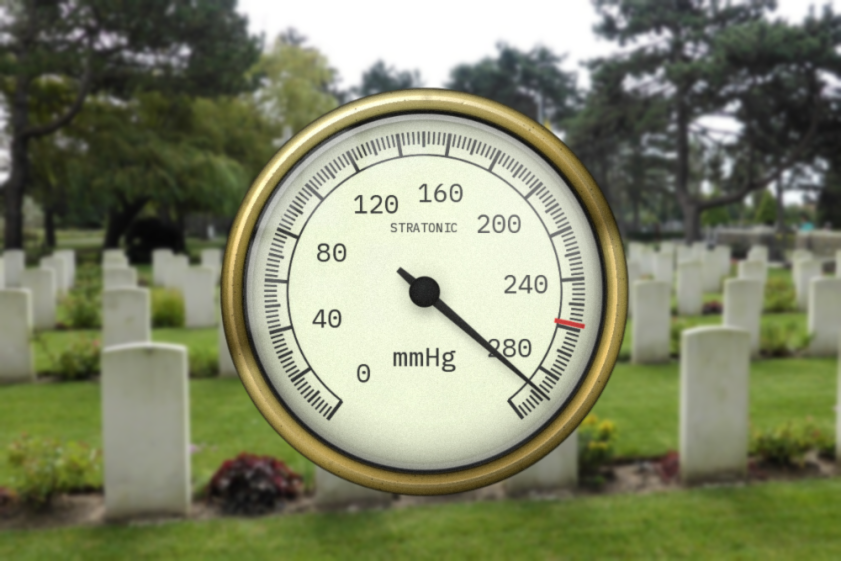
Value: 288 mmHg
